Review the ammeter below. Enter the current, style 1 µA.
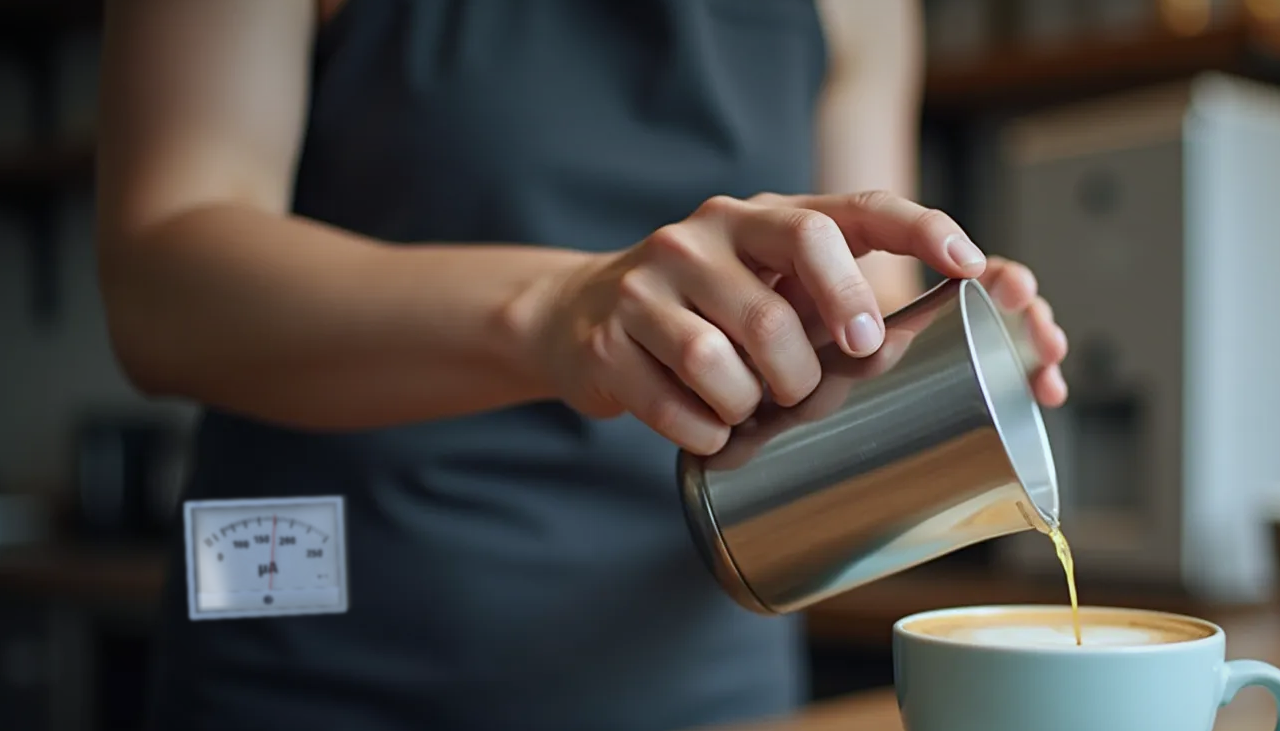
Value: 175 µA
